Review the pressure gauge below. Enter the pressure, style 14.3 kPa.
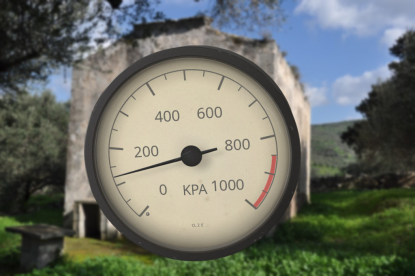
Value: 125 kPa
